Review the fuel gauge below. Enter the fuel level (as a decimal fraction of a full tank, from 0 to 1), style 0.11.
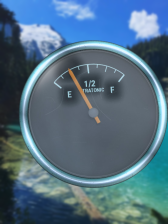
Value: 0.25
